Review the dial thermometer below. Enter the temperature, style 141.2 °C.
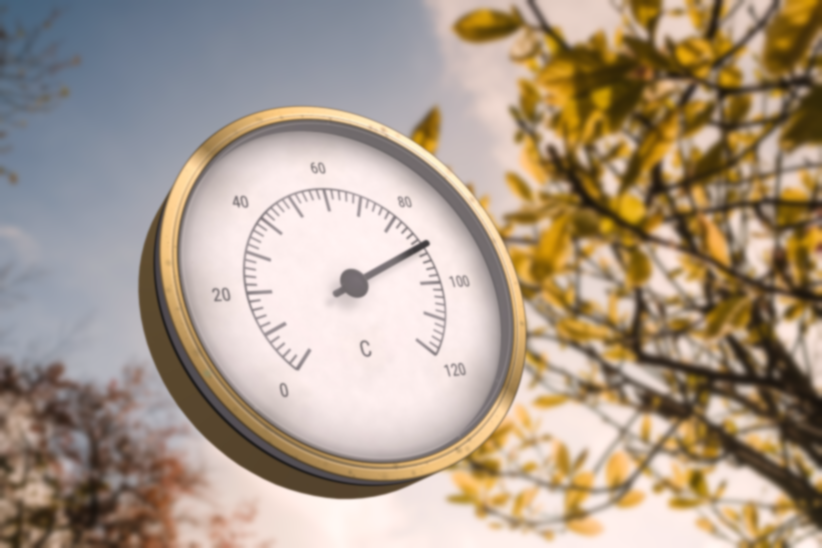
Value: 90 °C
